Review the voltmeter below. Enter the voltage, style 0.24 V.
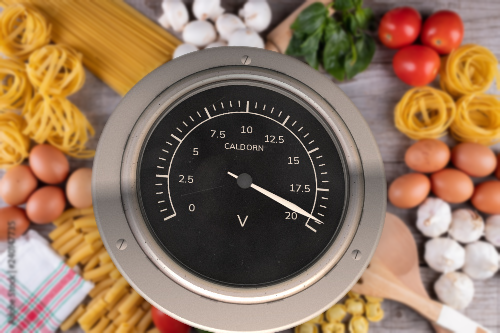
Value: 19.5 V
